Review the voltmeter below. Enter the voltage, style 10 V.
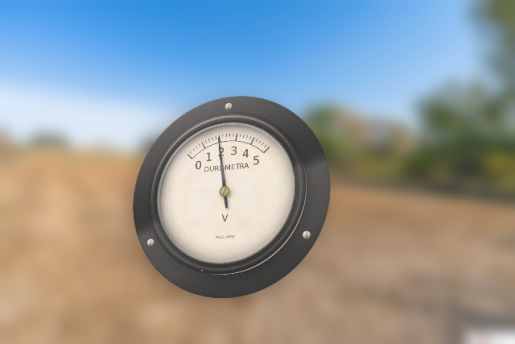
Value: 2 V
